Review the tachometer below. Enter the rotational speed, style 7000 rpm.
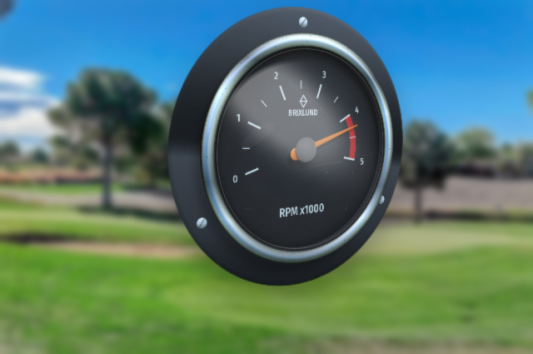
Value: 4250 rpm
